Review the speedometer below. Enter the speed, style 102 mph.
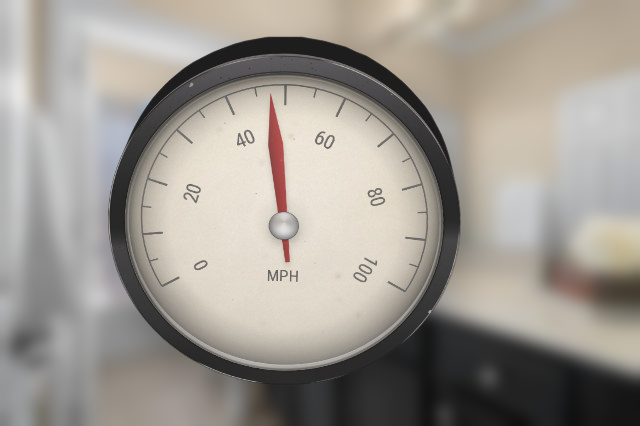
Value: 47.5 mph
